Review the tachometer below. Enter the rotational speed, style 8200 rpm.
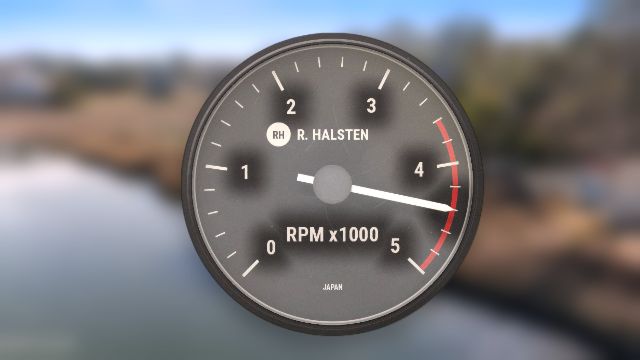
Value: 4400 rpm
